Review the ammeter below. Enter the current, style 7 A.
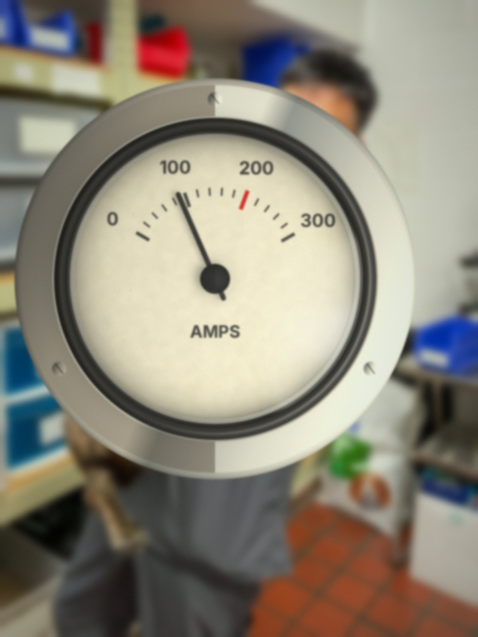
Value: 90 A
